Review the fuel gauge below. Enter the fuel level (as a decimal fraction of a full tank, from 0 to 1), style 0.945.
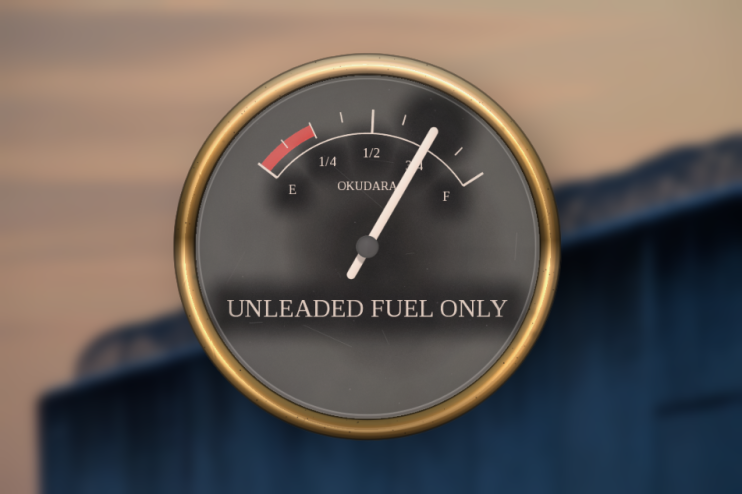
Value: 0.75
